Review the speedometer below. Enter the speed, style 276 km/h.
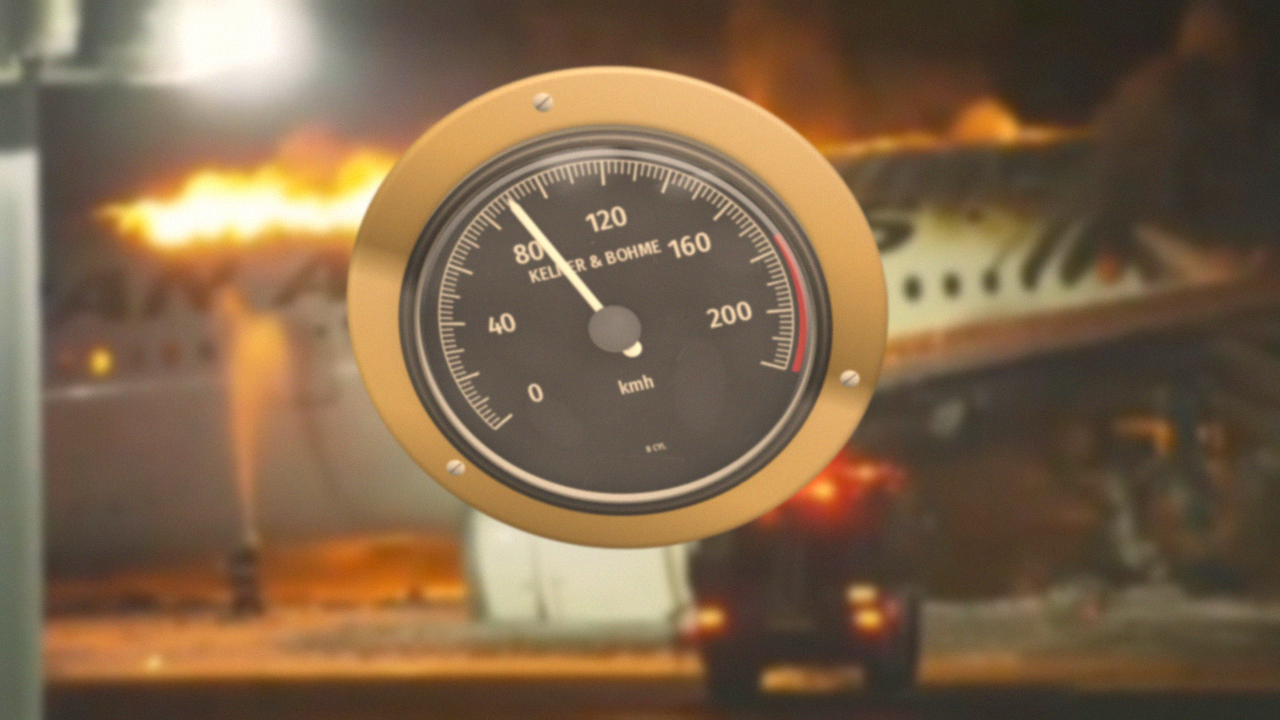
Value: 90 km/h
